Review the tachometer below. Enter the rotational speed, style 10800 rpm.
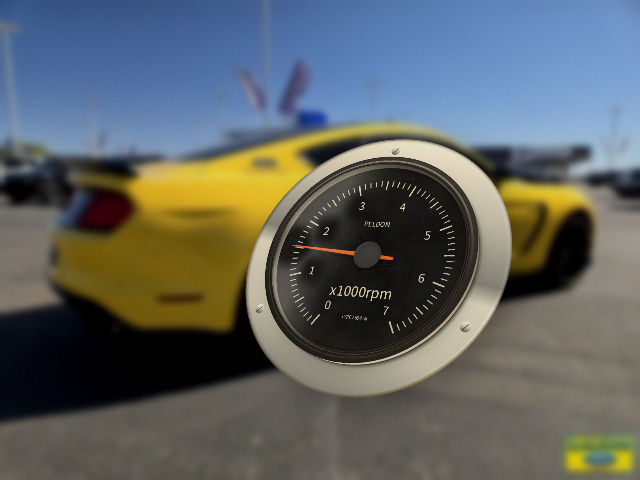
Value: 1500 rpm
